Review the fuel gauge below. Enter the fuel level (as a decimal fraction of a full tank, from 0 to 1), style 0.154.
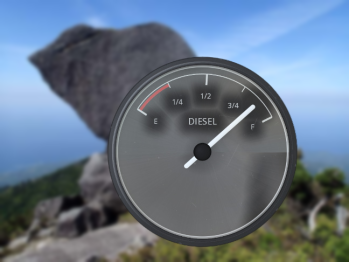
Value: 0.875
